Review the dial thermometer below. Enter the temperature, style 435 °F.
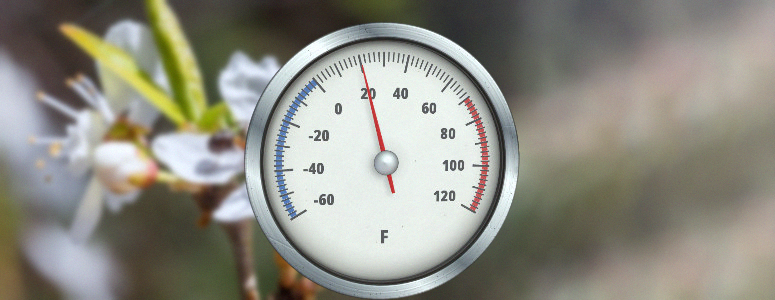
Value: 20 °F
